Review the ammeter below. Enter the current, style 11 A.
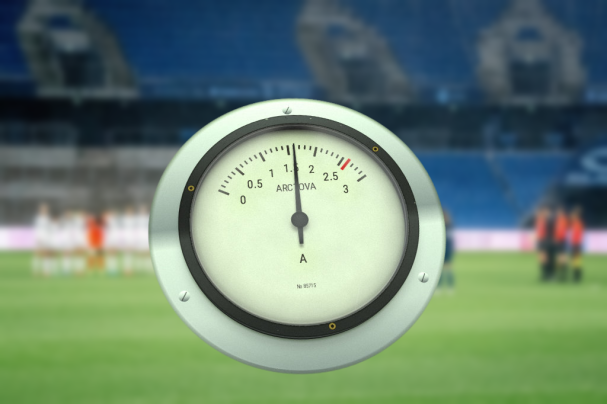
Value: 1.6 A
